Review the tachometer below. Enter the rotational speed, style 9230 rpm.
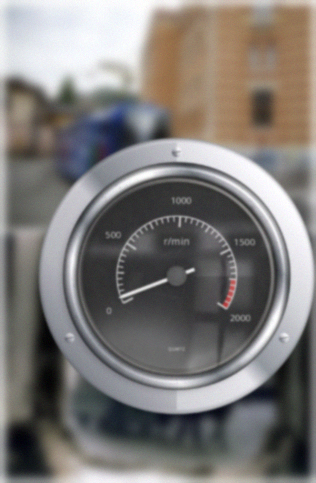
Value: 50 rpm
